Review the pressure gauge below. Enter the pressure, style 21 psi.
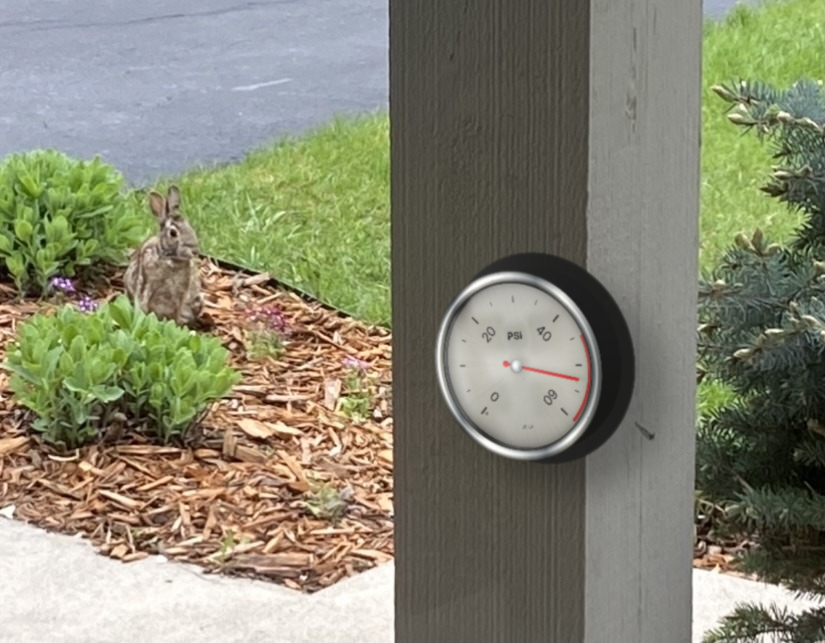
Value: 52.5 psi
